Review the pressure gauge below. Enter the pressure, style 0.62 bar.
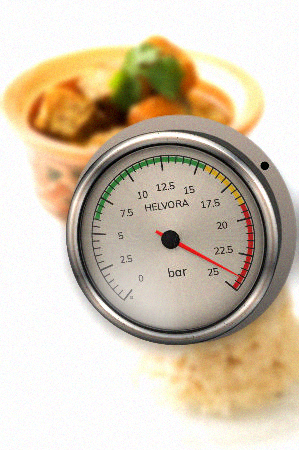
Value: 24 bar
